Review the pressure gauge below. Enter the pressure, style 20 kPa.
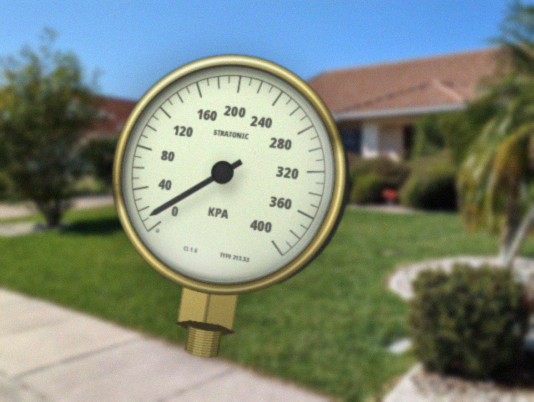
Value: 10 kPa
